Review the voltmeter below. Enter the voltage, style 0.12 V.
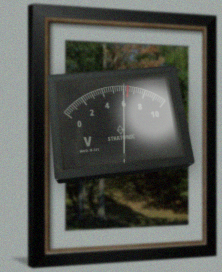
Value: 6 V
